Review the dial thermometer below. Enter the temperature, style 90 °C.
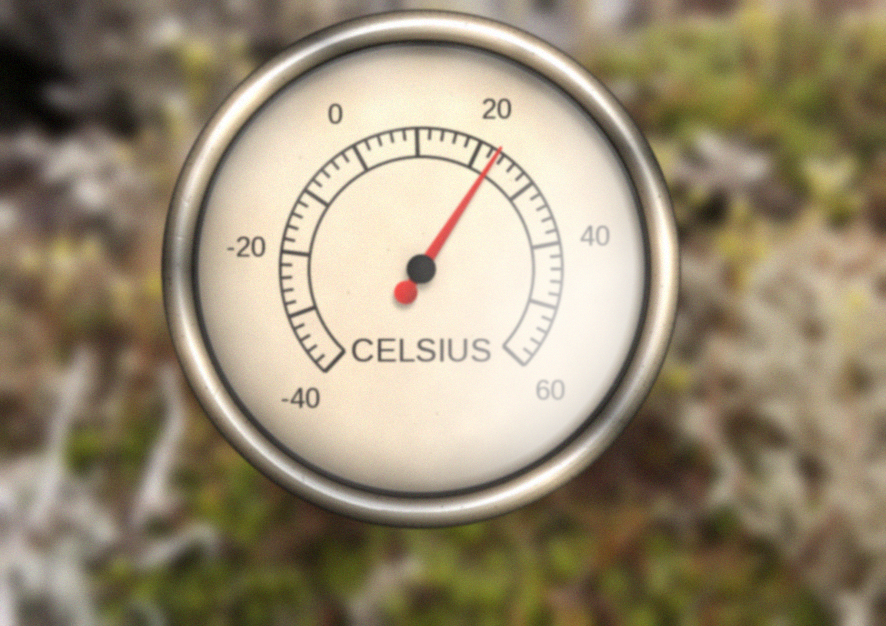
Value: 23 °C
